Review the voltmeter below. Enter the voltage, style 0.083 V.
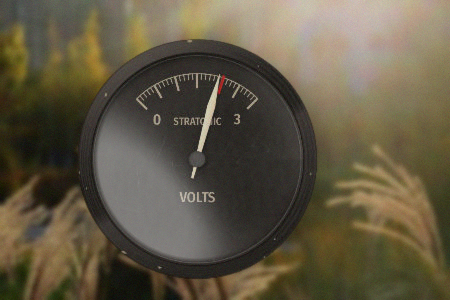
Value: 2 V
